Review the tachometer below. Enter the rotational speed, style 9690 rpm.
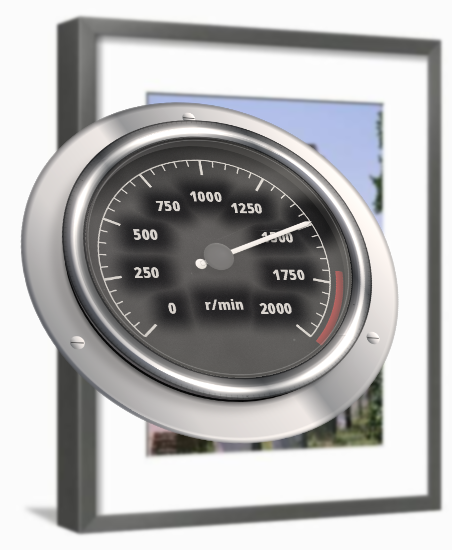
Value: 1500 rpm
